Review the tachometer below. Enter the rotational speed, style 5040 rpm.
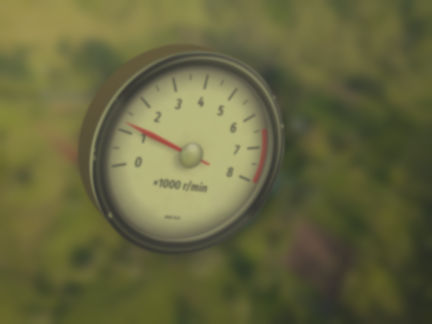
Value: 1250 rpm
